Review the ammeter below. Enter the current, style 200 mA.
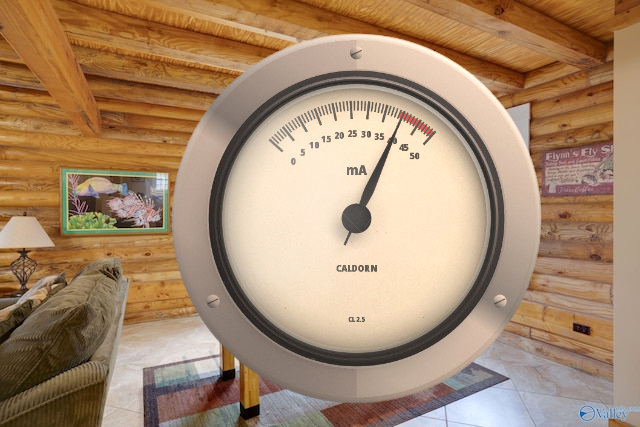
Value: 40 mA
